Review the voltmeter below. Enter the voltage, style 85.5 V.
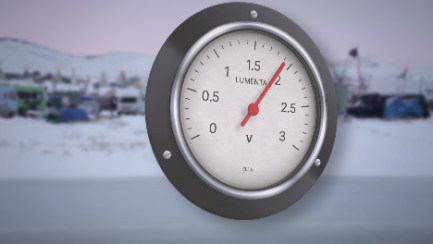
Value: 1.9 V
